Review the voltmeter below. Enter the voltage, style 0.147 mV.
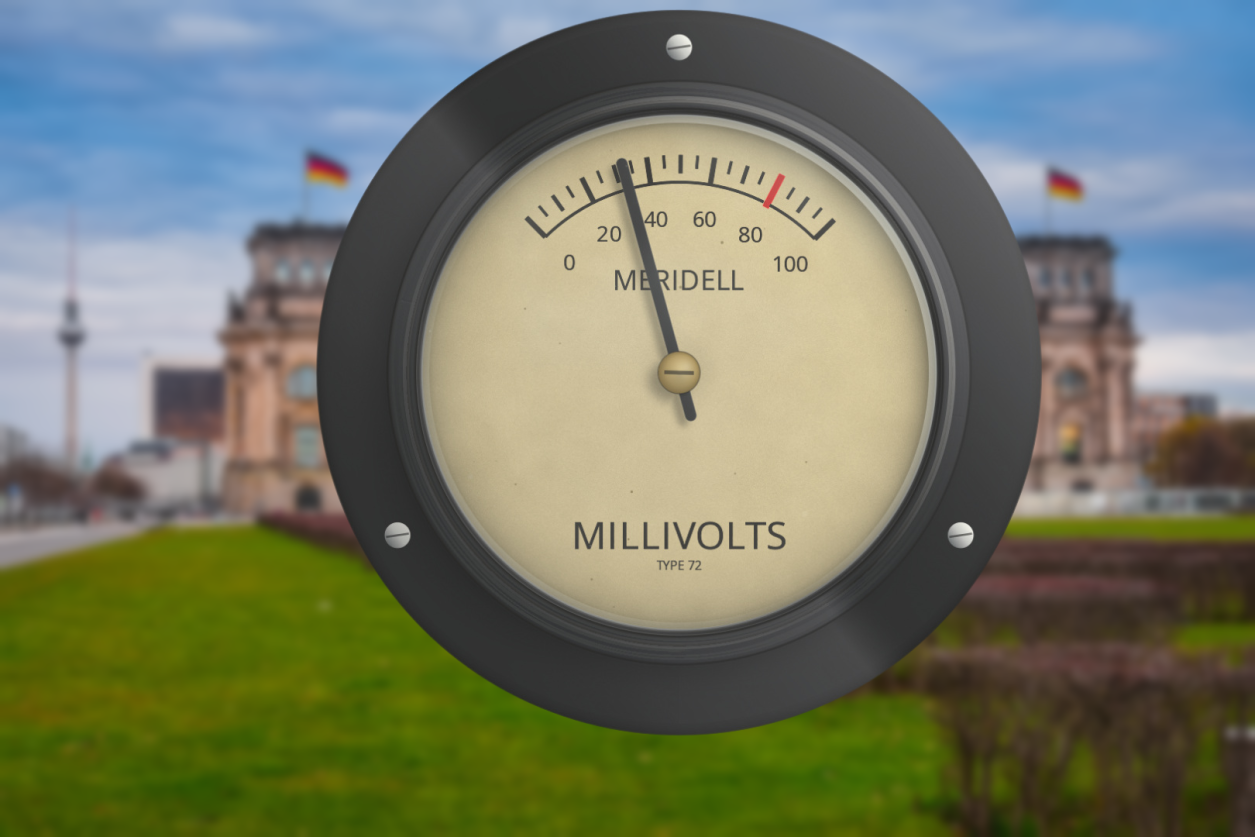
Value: 32.5 mV
